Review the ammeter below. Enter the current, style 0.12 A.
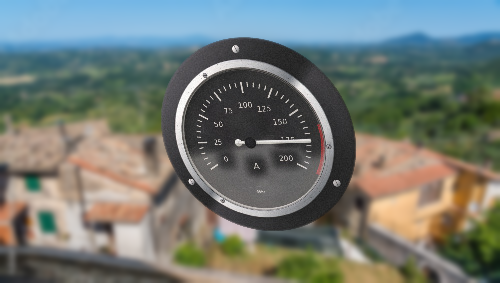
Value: 175 A
